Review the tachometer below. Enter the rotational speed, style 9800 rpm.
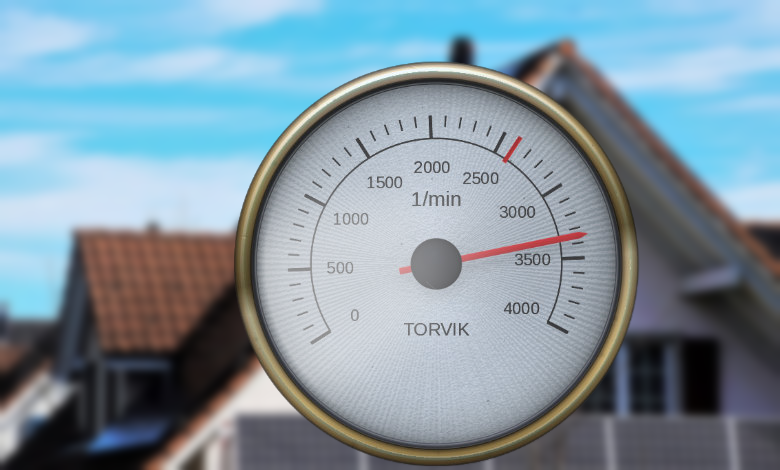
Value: 3350 rpm
